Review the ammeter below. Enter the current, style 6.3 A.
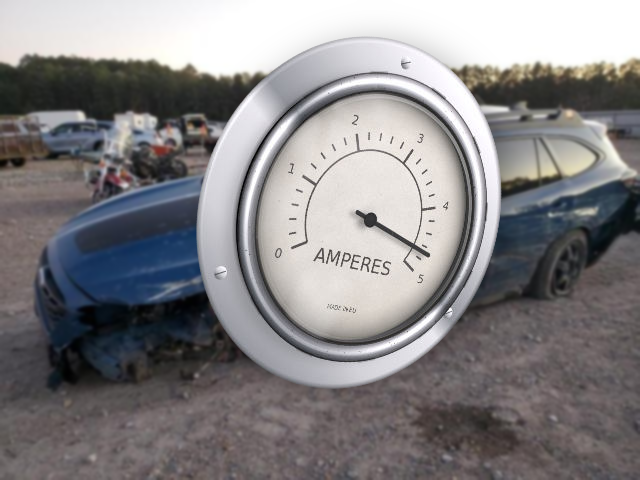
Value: 4.7 A
